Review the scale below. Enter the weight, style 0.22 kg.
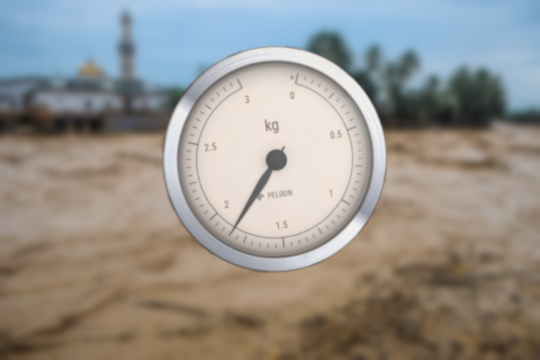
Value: 1.85 kg
